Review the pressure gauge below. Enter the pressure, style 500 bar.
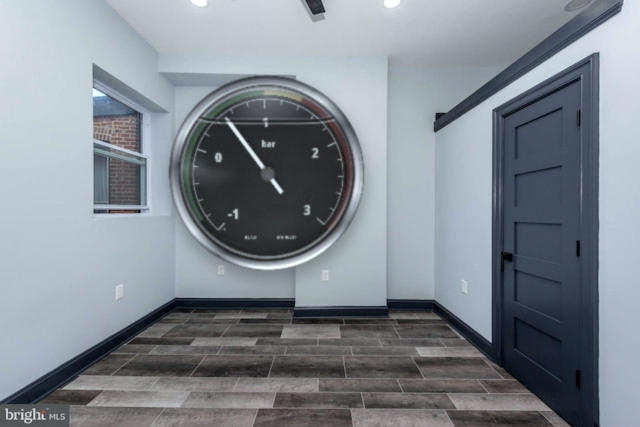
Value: 0.5 bar
